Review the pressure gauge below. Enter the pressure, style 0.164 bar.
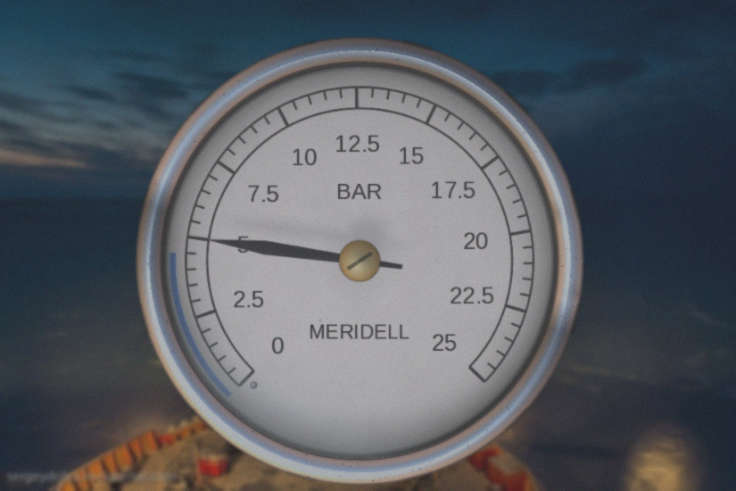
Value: 5 bar
